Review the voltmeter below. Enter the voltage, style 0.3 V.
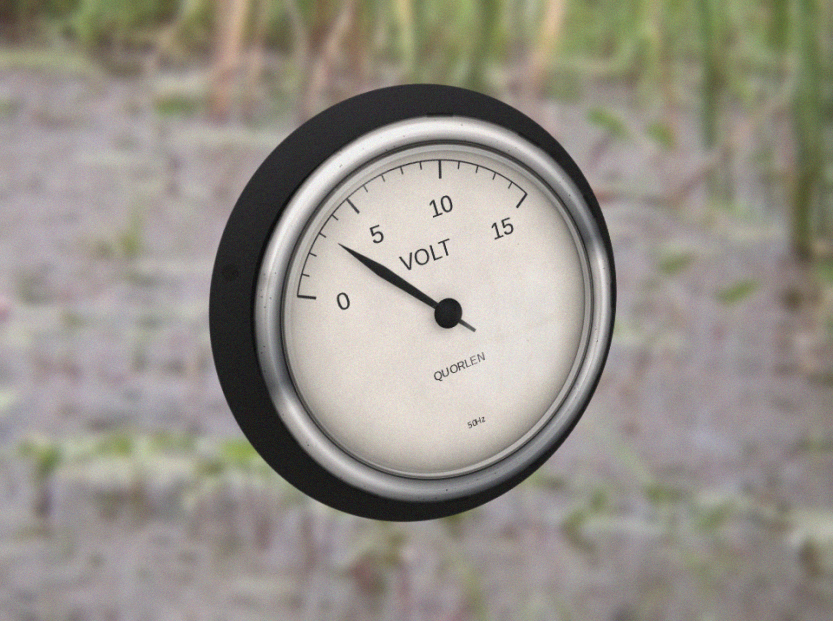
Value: 3 V
